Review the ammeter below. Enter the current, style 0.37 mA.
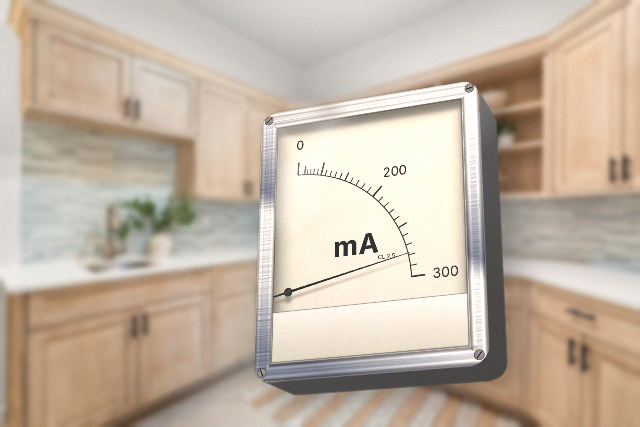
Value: 280 mA
